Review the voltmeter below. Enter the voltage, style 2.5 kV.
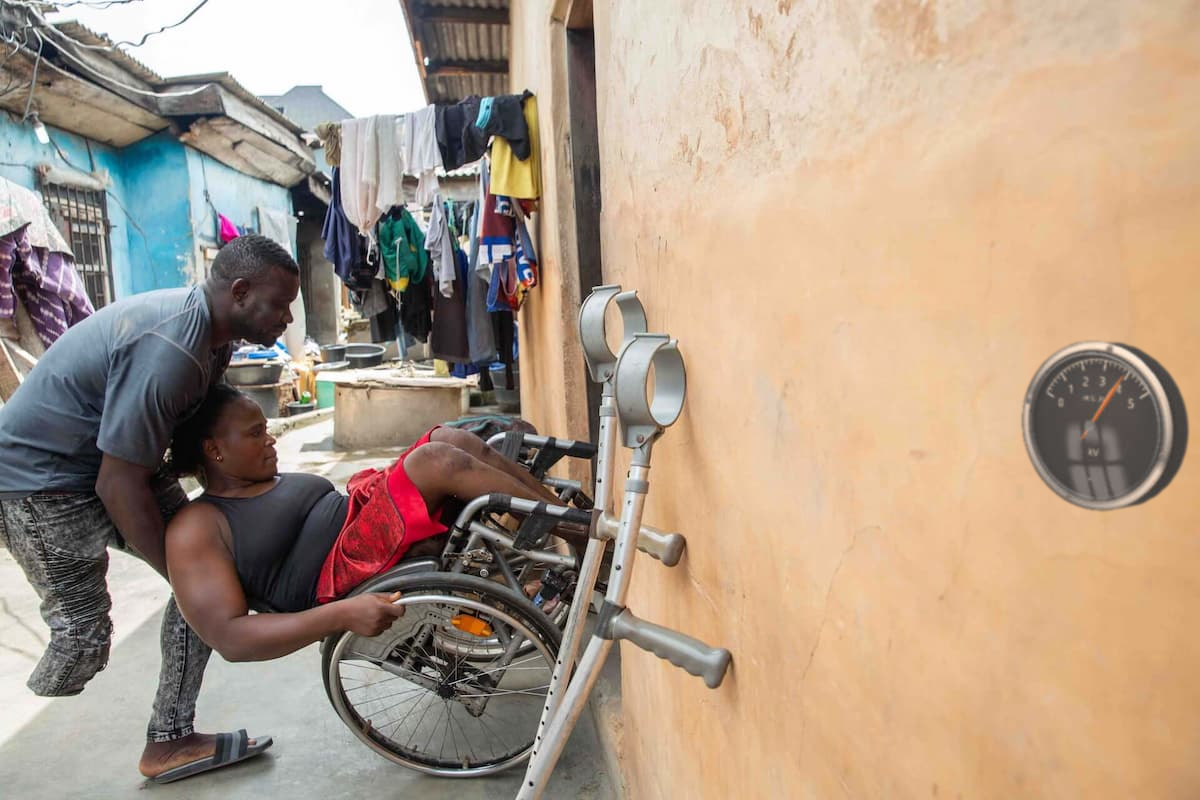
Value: 4 kV
